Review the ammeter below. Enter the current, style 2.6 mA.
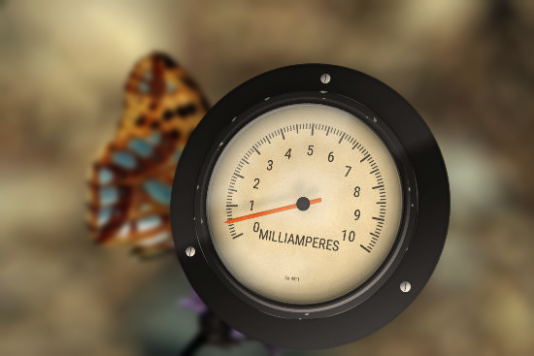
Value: 0.5 mA
